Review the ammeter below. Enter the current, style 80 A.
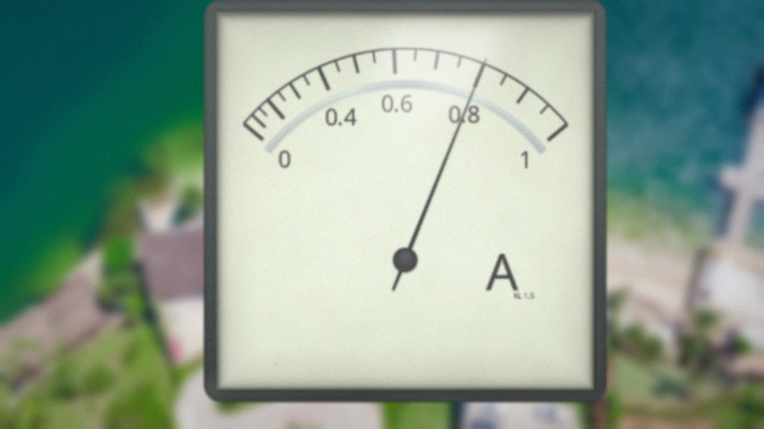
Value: 0.8 A
